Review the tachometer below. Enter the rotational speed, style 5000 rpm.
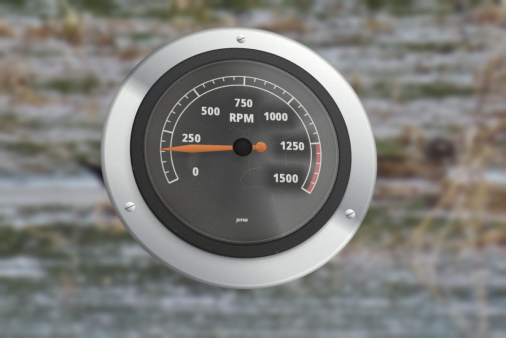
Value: 150 rpm
